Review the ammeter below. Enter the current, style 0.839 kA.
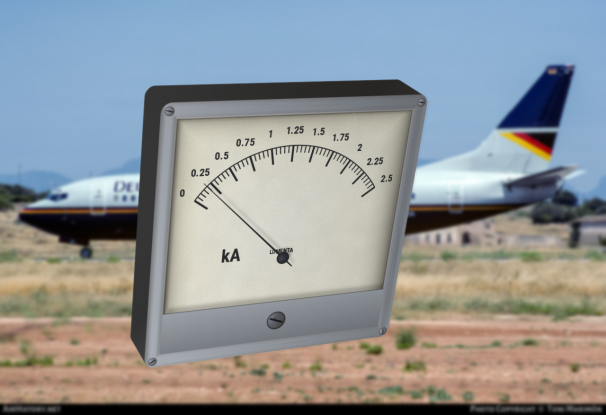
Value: 0.2 kA
